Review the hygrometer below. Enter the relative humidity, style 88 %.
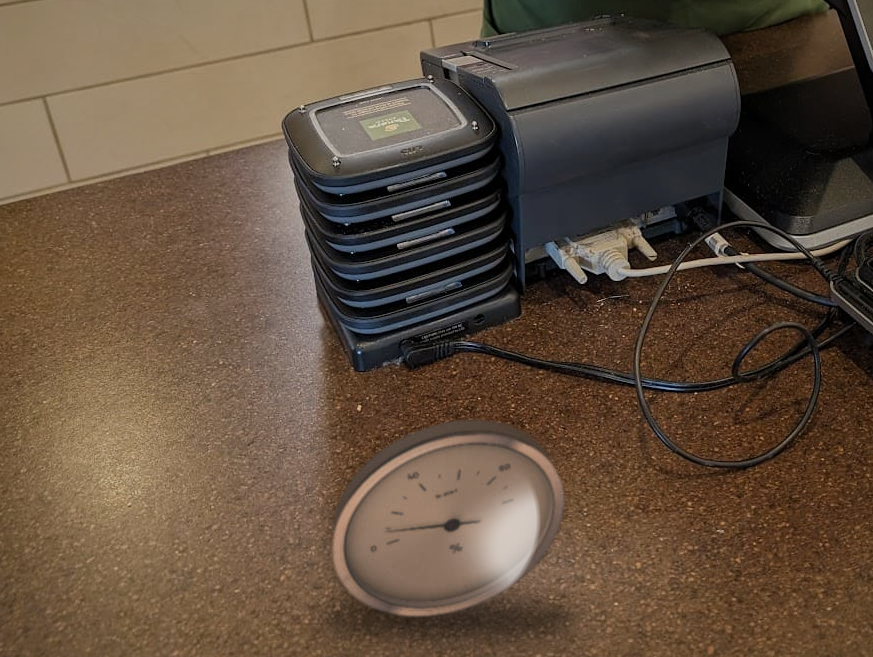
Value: 10 %
